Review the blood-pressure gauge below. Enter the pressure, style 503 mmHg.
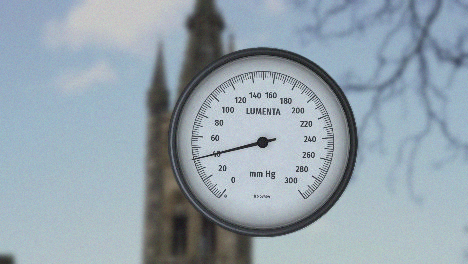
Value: 40 mmHg
